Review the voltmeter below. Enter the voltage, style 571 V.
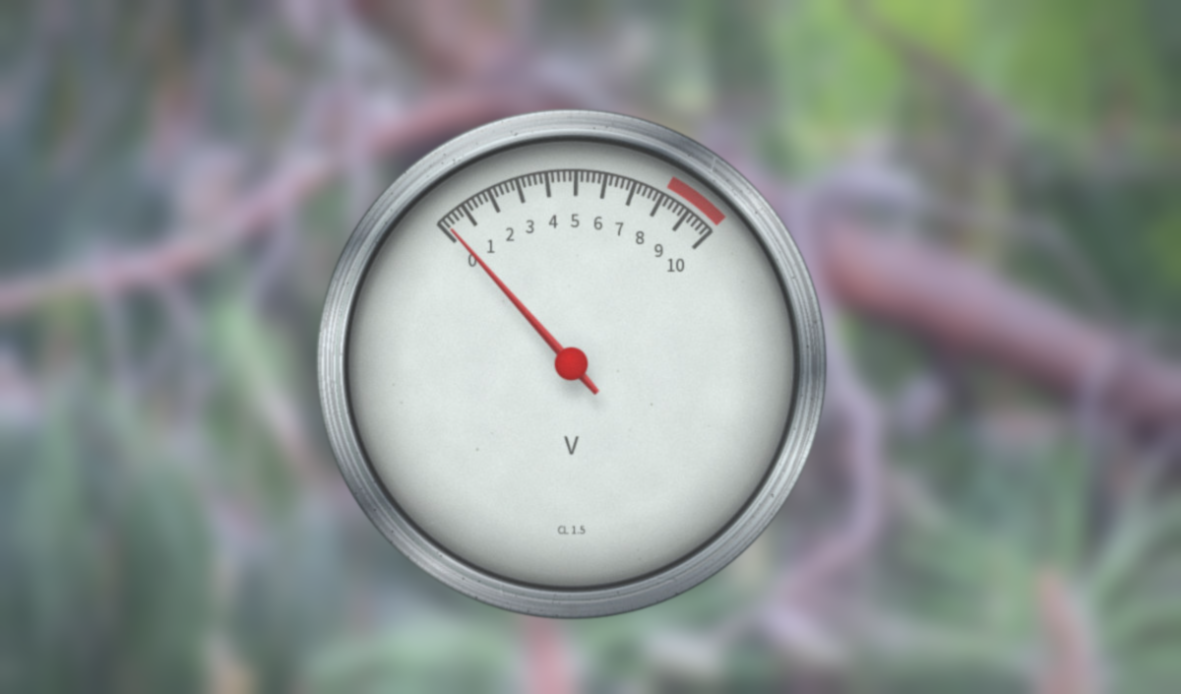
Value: 0.2 V
